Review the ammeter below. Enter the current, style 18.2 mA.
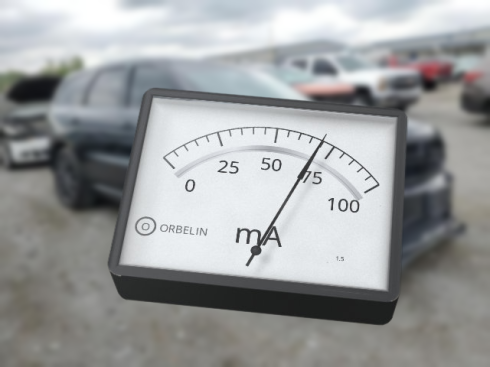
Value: 70 mA
